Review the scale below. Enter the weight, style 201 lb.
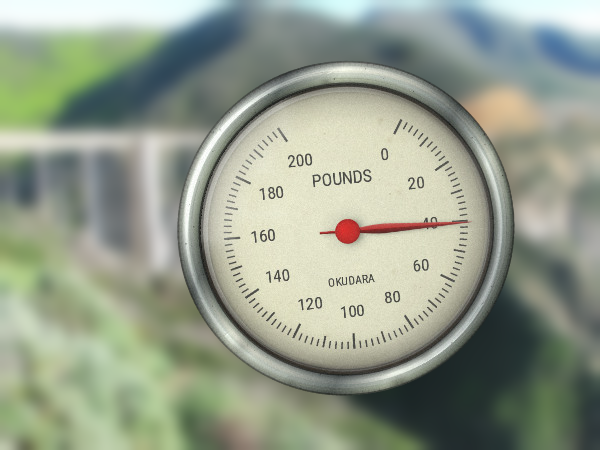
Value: 40 lb
